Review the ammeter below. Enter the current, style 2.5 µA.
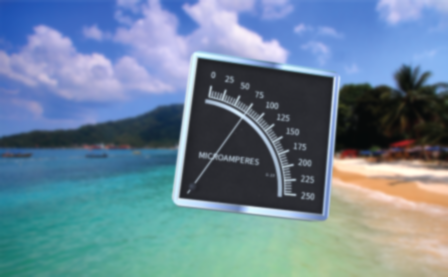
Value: 75 µA
